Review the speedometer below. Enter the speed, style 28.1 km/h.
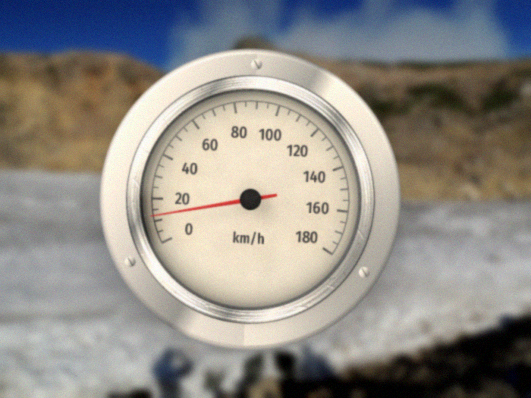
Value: 12.5 km/h
